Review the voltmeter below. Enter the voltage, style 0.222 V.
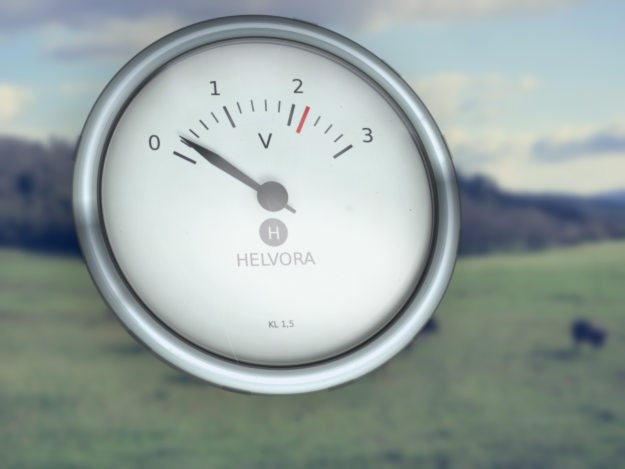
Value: 0.2 V
